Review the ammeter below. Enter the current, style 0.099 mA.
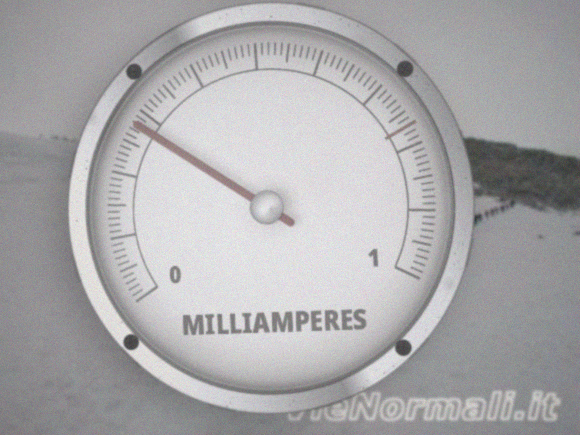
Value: 0.28 mA
